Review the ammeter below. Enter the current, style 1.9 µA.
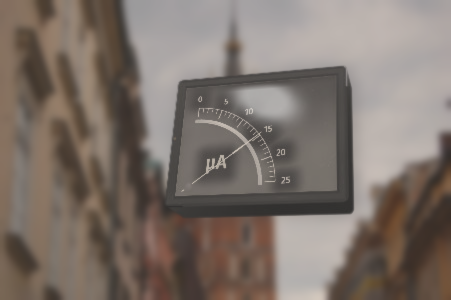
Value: 15 µA
